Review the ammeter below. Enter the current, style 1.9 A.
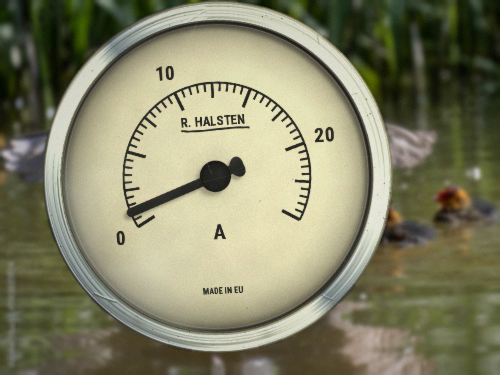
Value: 1 A
